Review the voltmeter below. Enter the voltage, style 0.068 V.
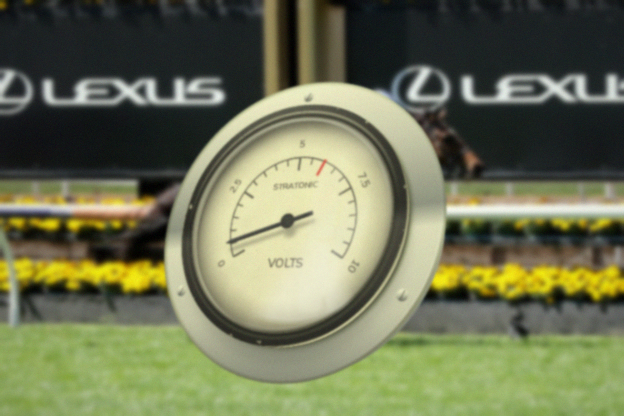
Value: 0.5 V
